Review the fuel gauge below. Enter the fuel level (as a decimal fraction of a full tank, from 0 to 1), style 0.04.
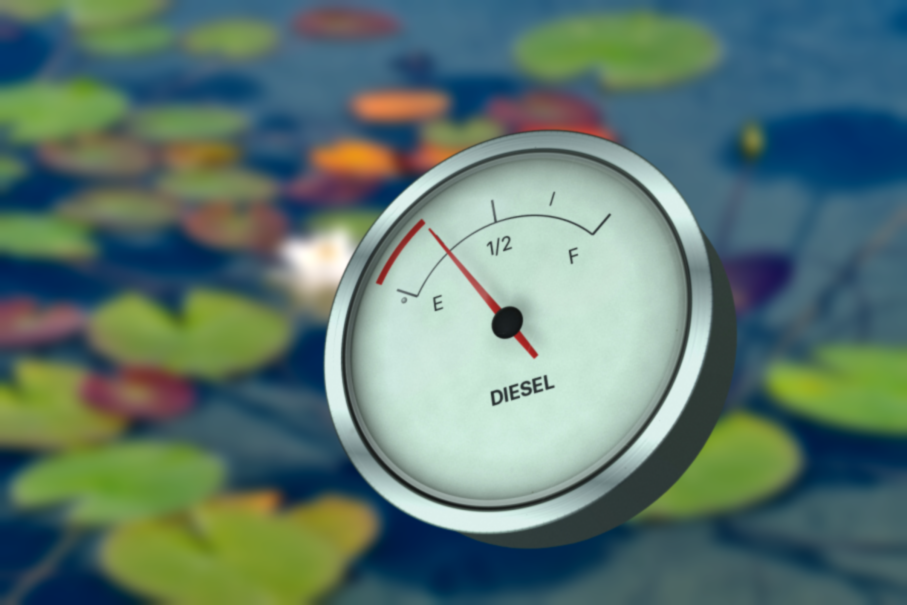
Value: 0.25
